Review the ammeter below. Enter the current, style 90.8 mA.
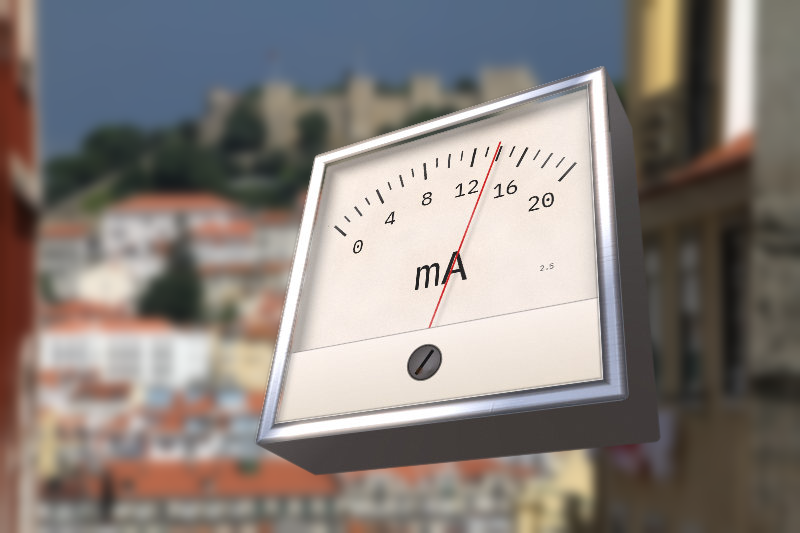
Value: 14 mA
